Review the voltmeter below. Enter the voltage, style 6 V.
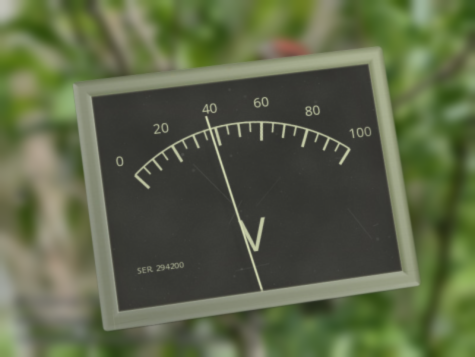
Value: 37.5 V
